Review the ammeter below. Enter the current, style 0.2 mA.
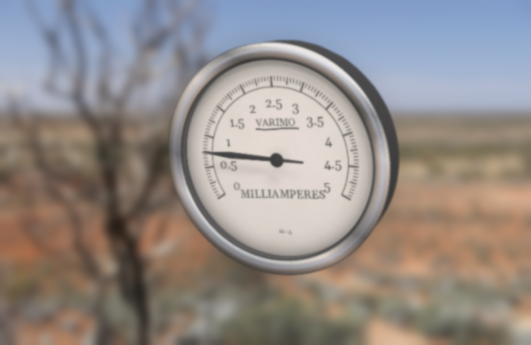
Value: 0.75 mA
